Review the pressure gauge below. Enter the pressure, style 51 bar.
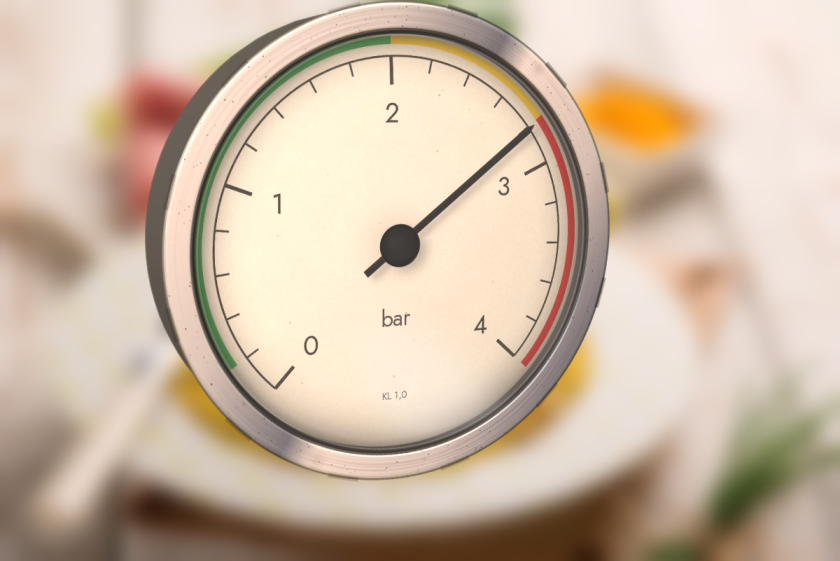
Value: 2.8 bar
